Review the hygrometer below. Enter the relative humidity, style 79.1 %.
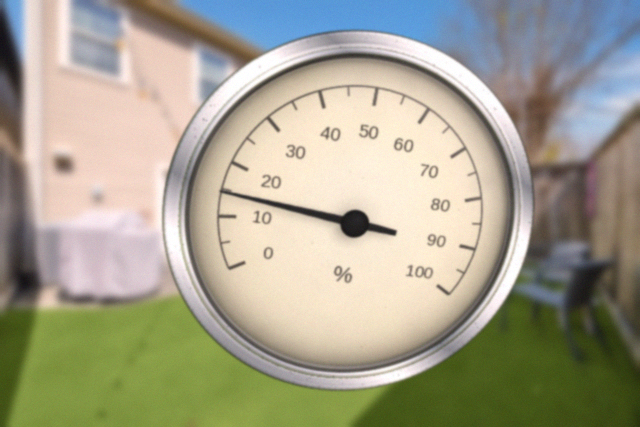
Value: 15 %
